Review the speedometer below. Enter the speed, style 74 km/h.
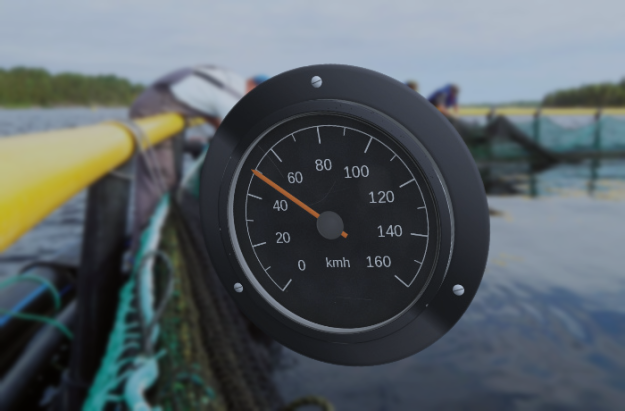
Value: 50 km/h
